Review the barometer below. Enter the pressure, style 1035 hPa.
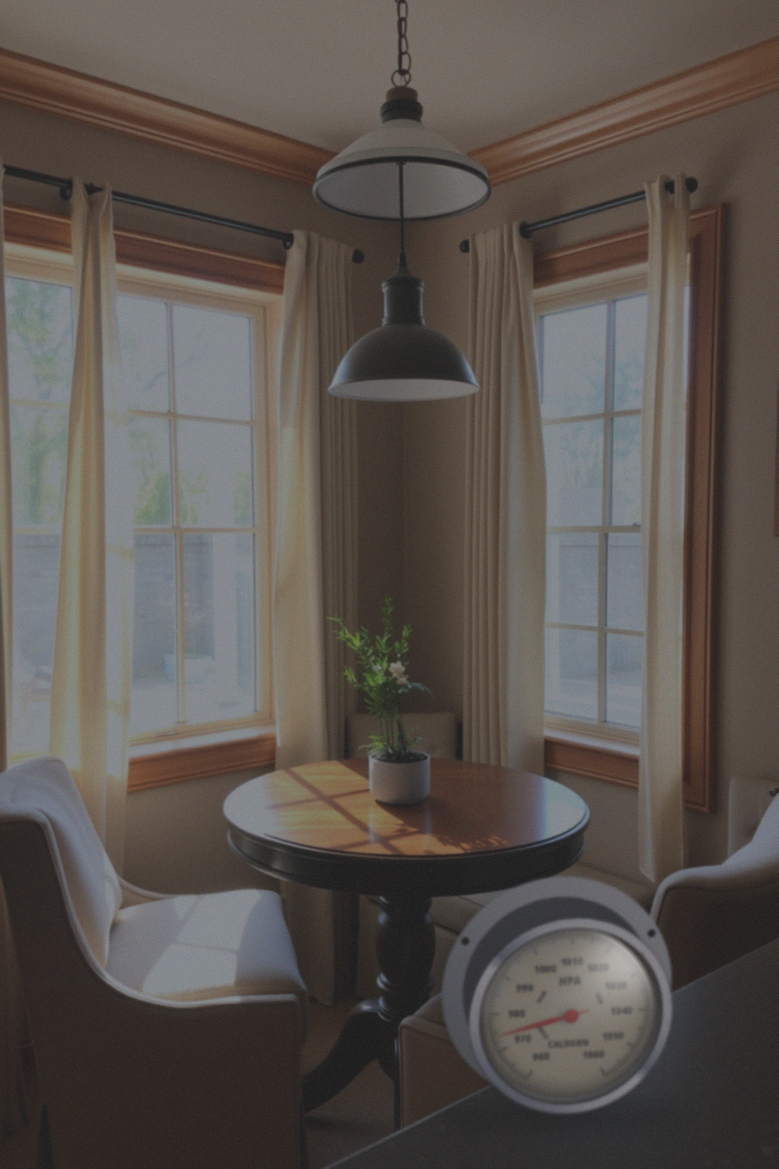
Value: 975 hPa
